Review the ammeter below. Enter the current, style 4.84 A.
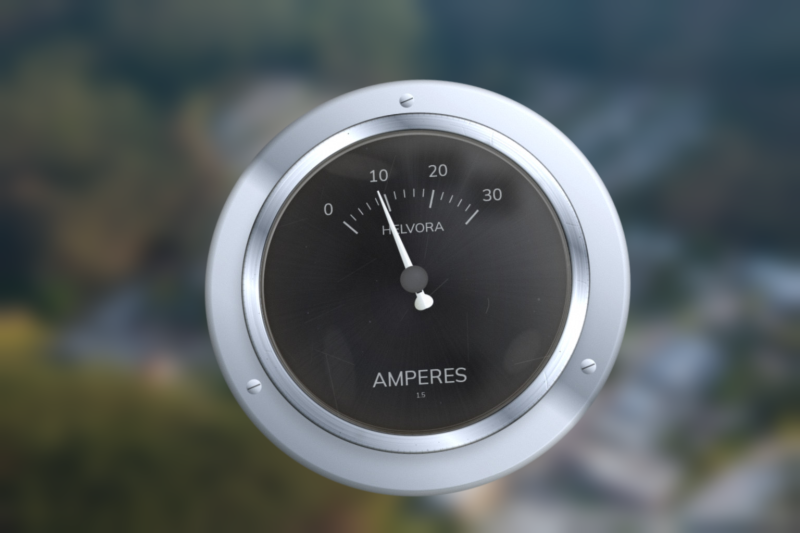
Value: 9 A
